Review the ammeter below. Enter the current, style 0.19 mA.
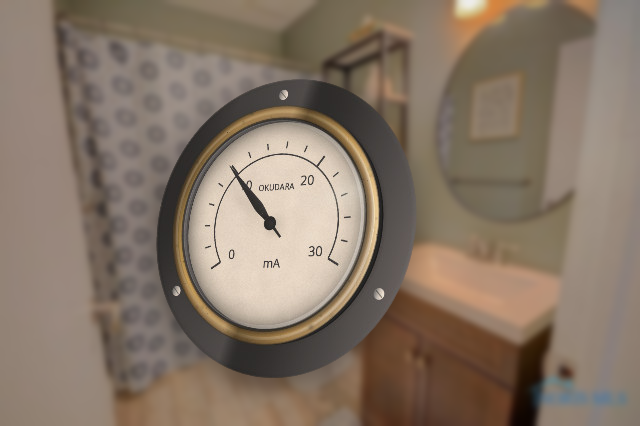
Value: 10 mA
